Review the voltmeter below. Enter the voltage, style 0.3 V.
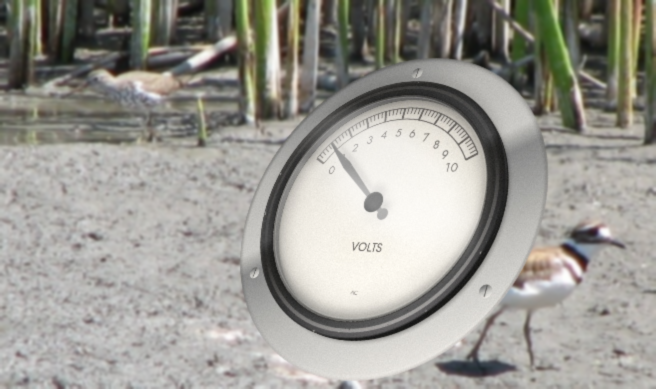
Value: 1 V
